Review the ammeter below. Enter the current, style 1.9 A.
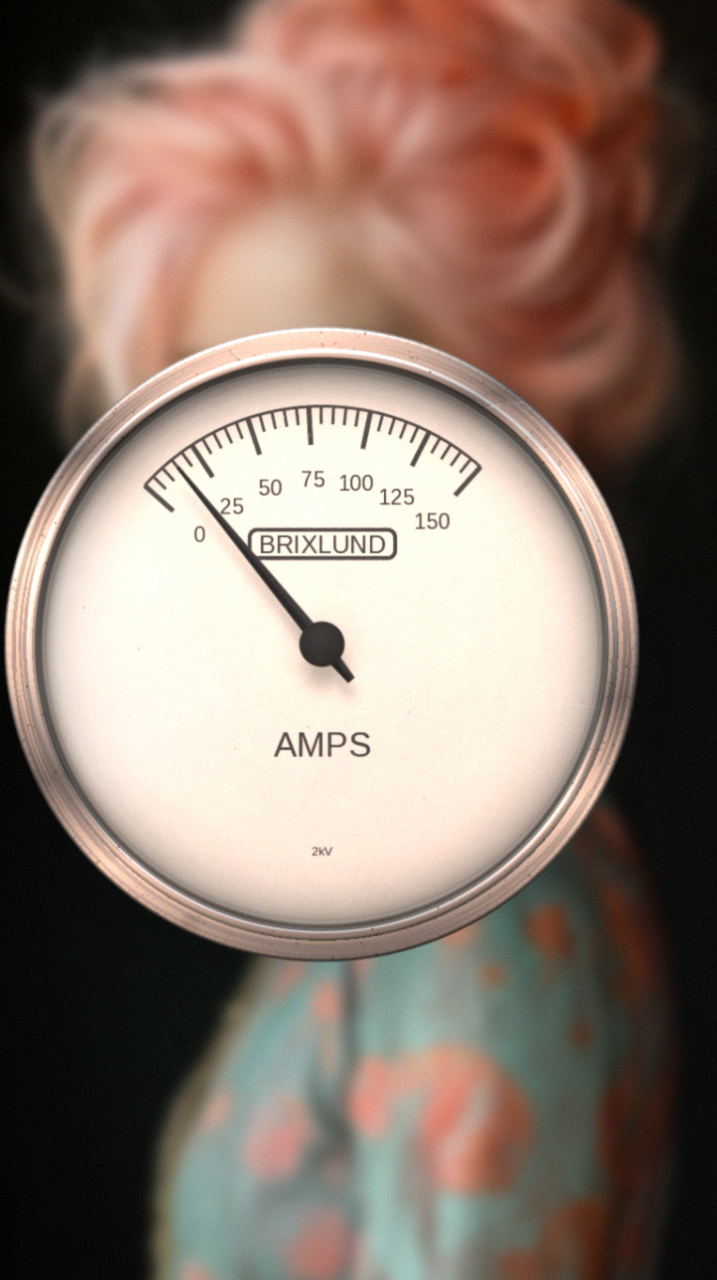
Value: 15 A
